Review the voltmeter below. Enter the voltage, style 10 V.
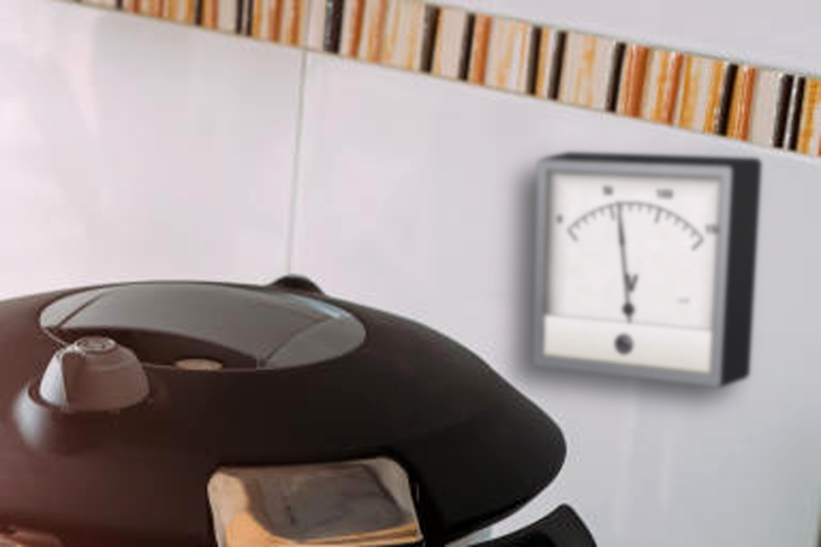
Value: 60 V
